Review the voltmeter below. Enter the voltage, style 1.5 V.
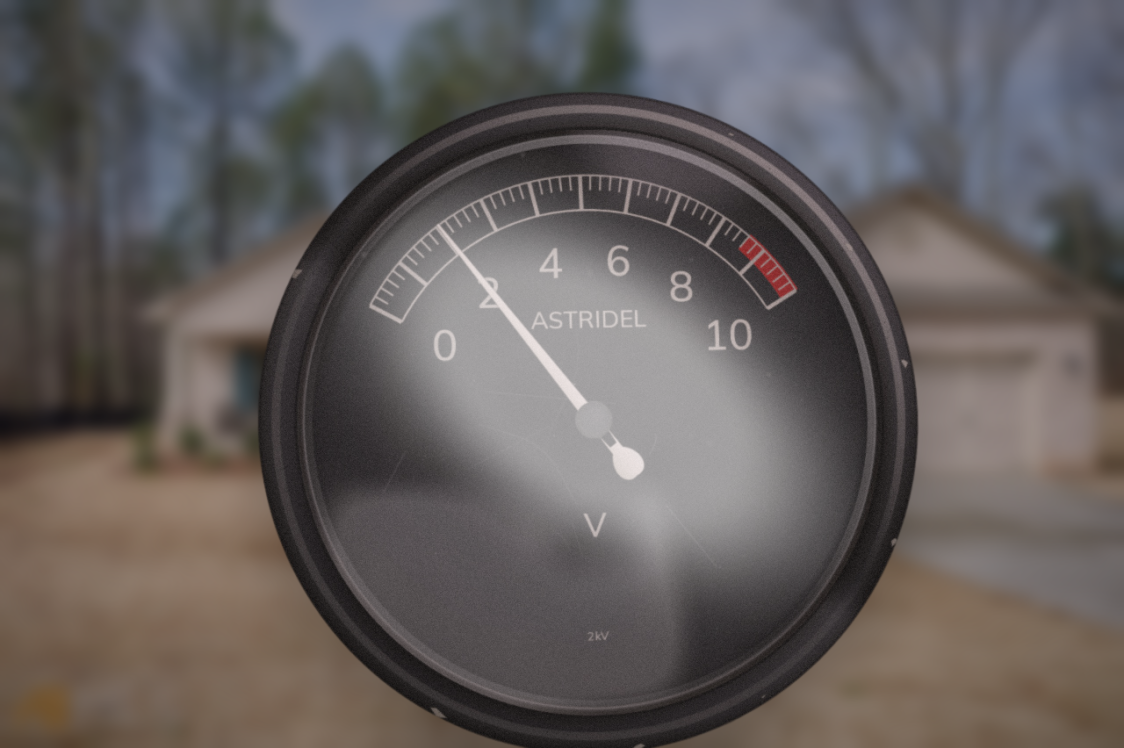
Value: 2 V
